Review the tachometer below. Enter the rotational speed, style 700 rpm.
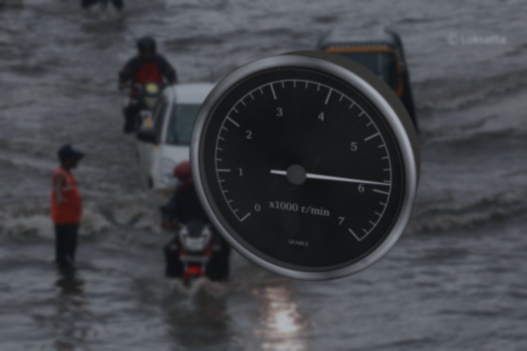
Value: 5800 rpm
